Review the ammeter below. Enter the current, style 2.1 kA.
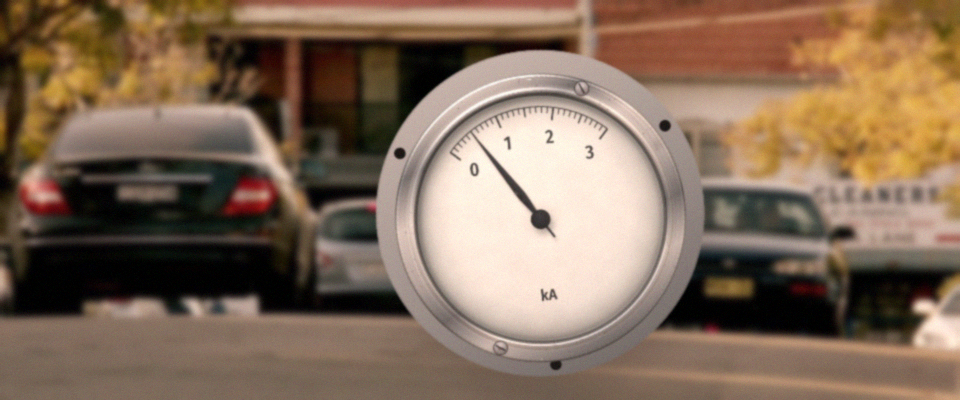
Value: 0.5 kA
